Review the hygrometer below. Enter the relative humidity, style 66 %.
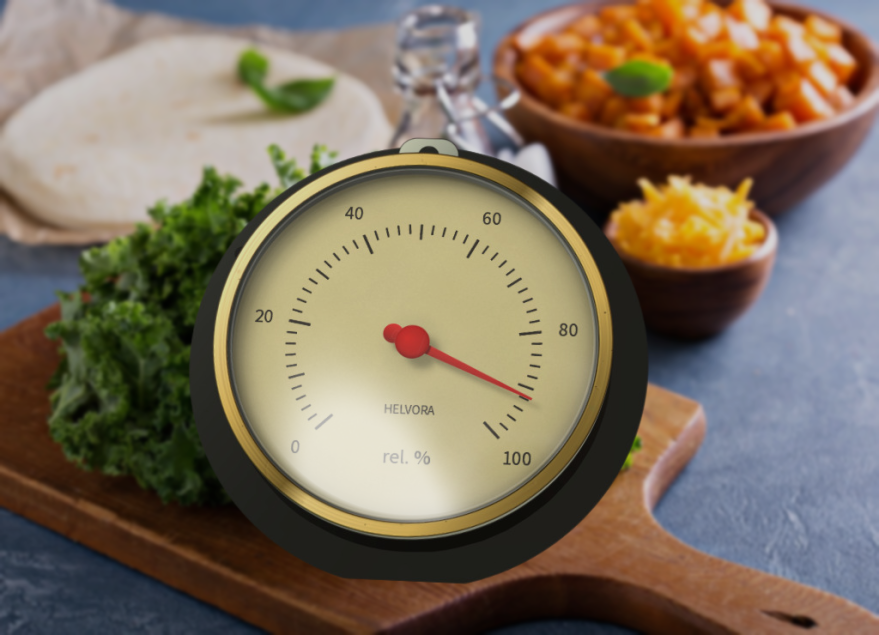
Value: 92 %
